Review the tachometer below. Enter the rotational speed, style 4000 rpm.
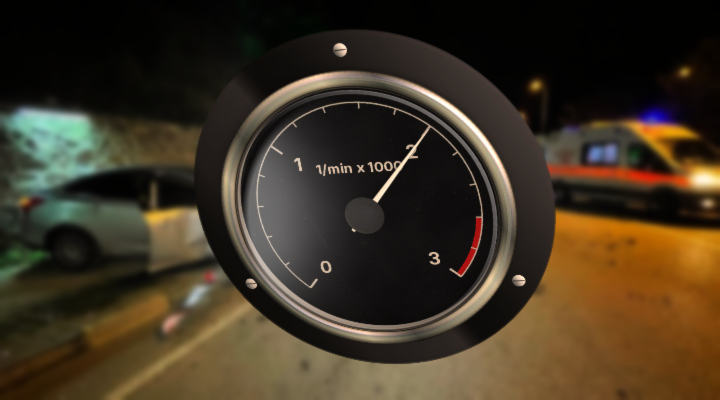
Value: 2000 rpm
